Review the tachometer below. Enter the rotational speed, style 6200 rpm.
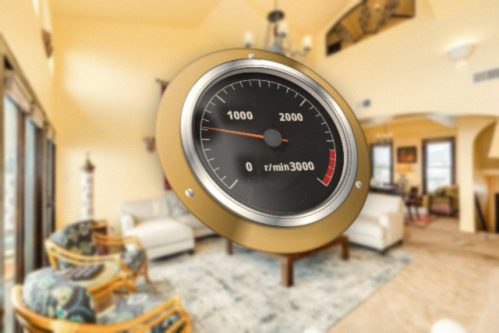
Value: 600 rpm
